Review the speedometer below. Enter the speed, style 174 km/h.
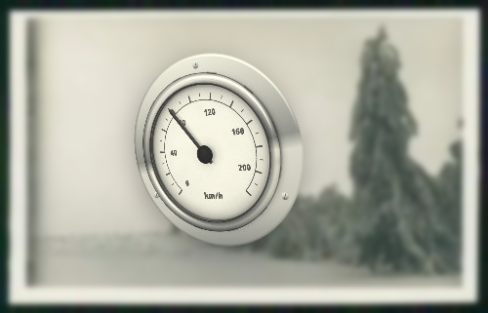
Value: 80 km/h
